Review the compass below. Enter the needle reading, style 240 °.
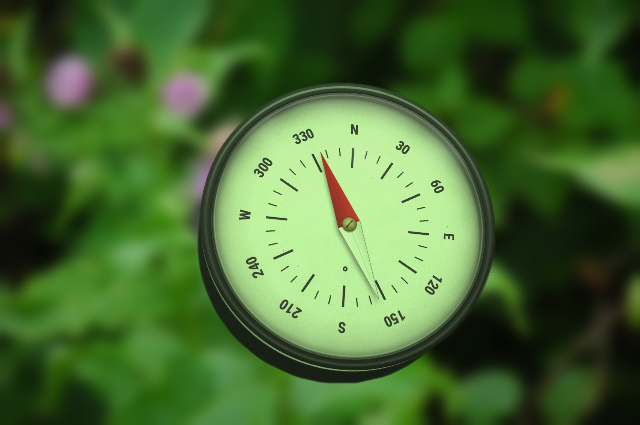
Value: 335 °
